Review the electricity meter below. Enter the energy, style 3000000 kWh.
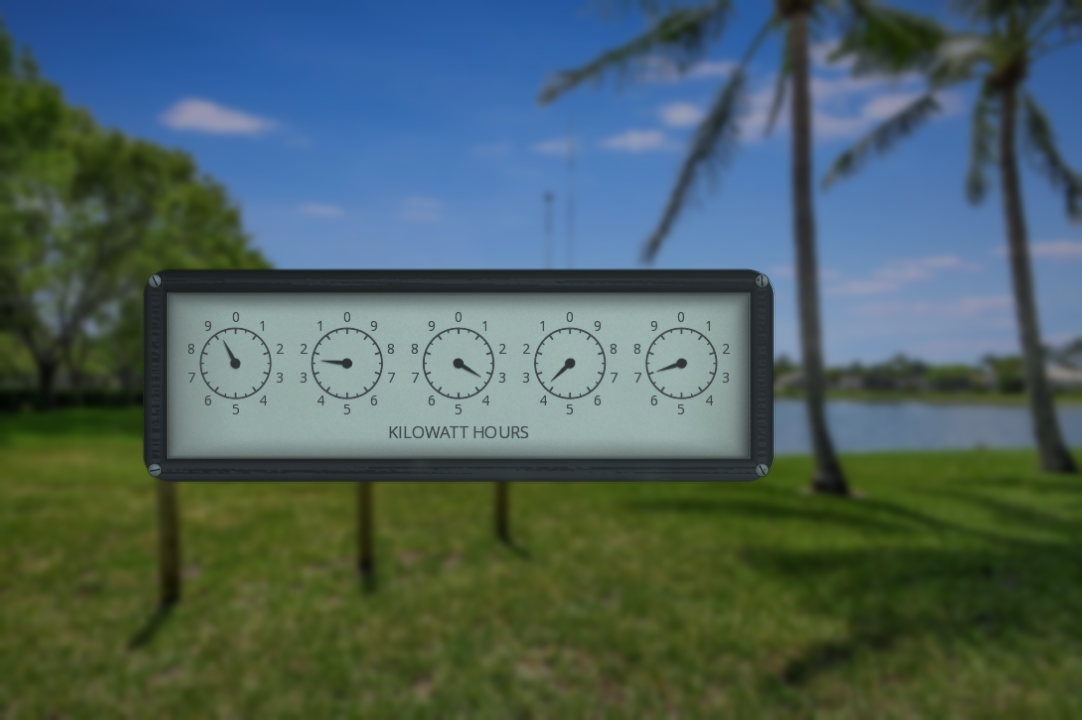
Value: 92337 kWh
